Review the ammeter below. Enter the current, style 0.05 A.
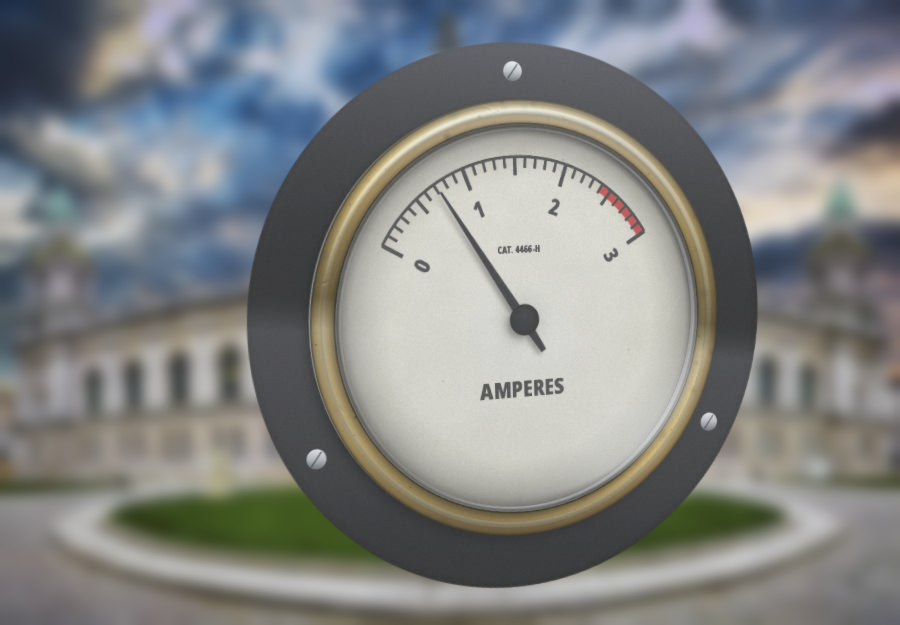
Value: 0.7 A
